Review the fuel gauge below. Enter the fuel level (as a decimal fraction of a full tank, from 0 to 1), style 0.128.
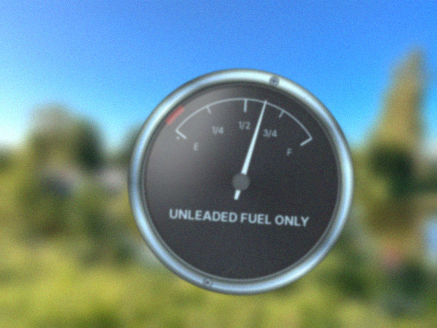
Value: 0.625
